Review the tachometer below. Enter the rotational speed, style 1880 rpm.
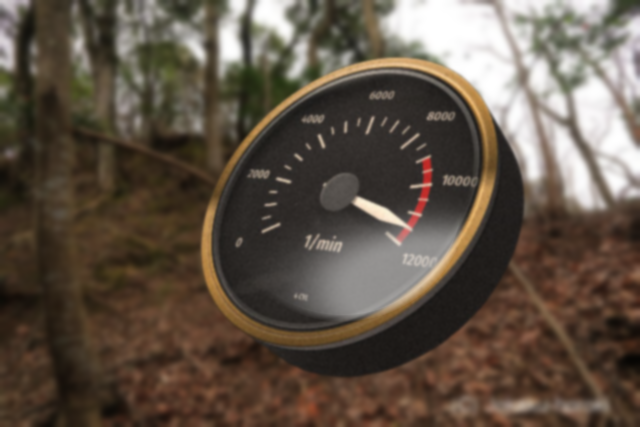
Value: 11500 rpm
